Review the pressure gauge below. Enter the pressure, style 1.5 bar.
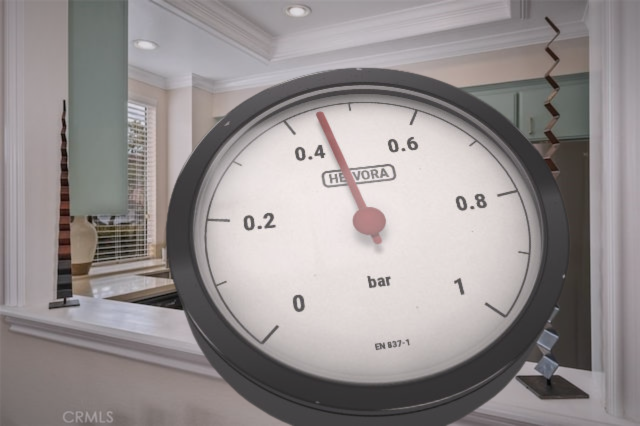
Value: 0.45 bar
